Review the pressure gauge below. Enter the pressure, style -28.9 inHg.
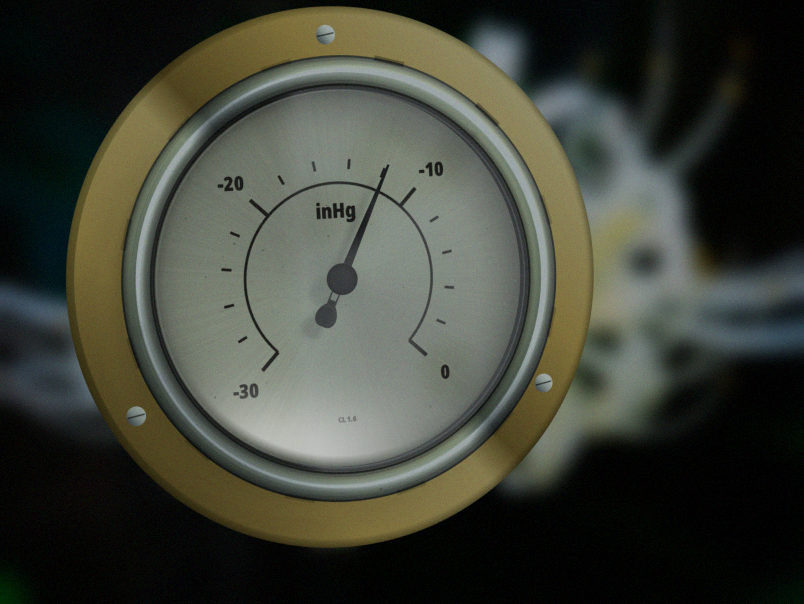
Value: -12 inHg
